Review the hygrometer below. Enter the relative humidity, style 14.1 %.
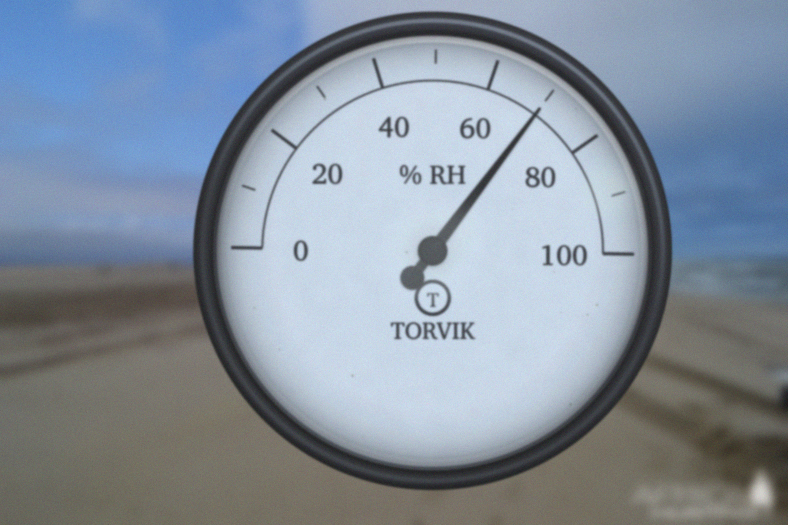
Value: 70 %
